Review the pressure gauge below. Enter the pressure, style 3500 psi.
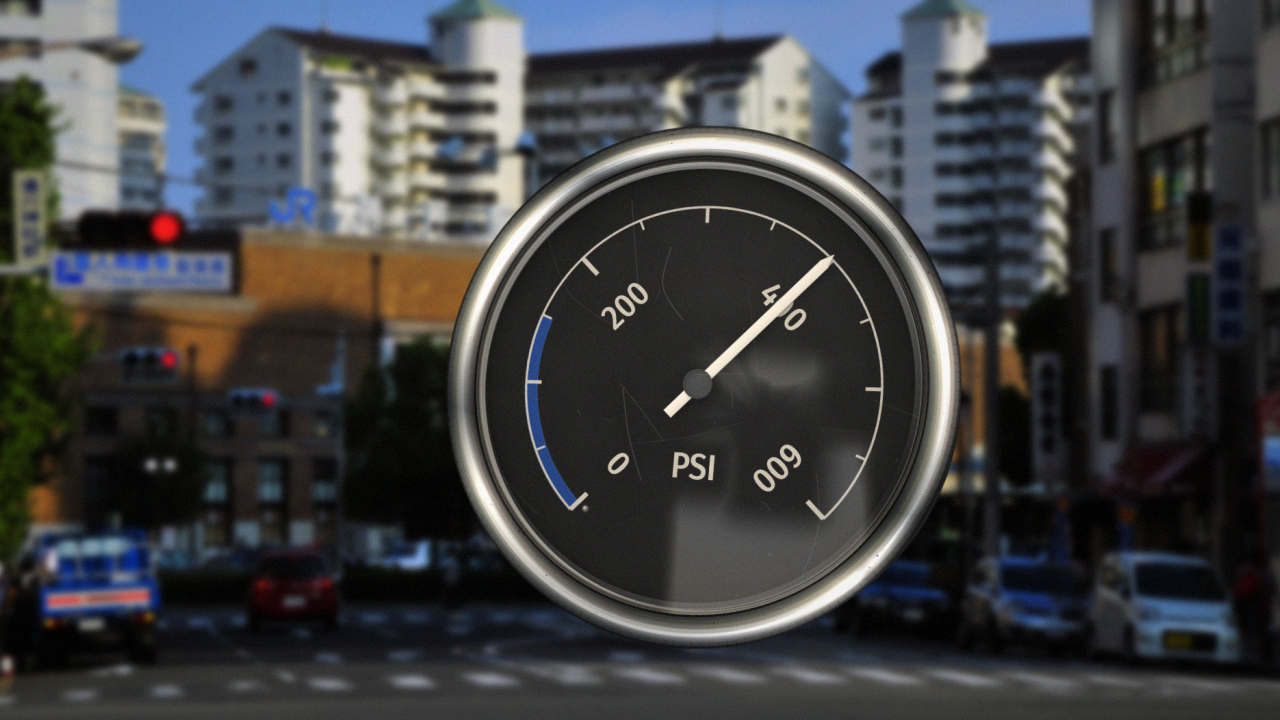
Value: 400 psi
